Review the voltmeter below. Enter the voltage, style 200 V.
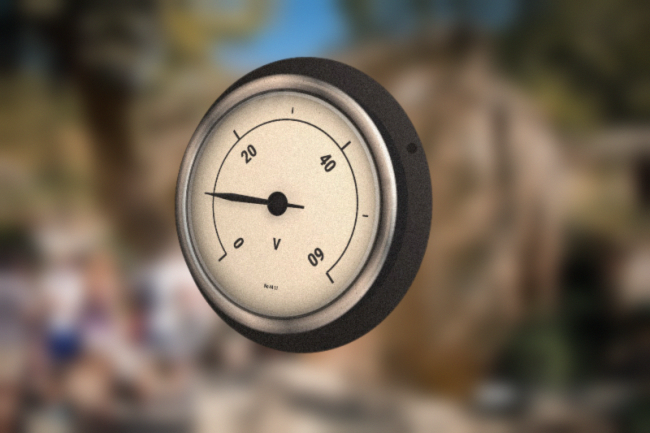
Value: 10 V
